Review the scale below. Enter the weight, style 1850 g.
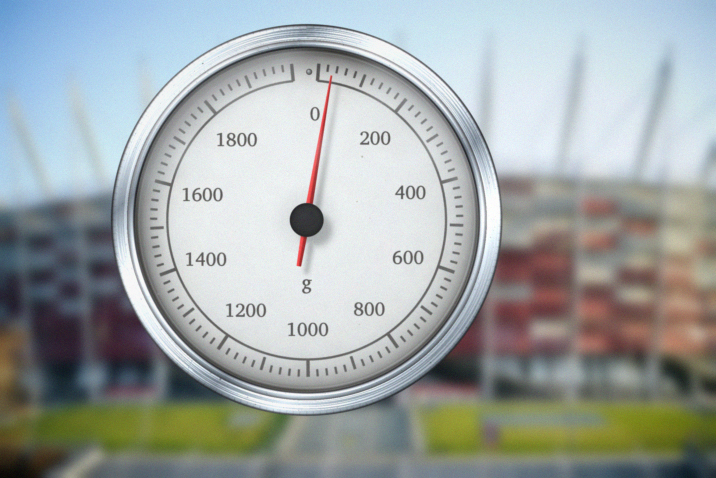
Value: 30 g
